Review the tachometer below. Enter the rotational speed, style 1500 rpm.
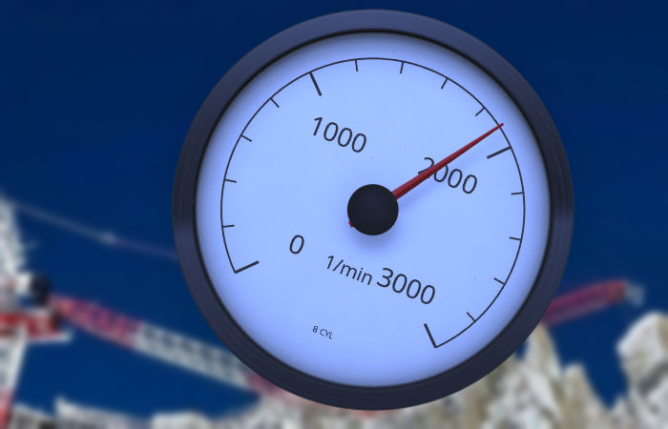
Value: 1900 rpm
